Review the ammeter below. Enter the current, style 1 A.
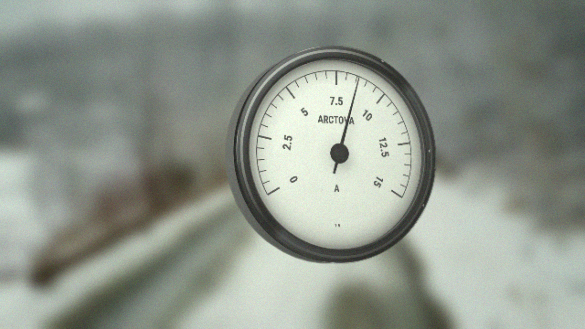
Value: 8.5 A
